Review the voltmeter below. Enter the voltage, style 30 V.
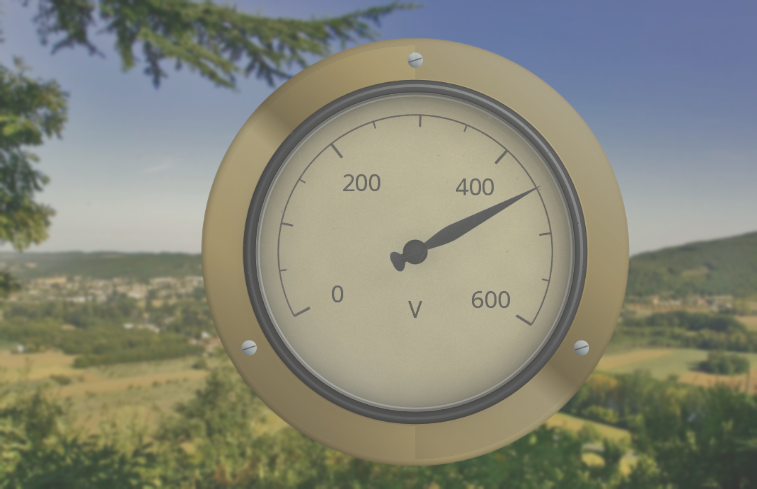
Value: 450 V
